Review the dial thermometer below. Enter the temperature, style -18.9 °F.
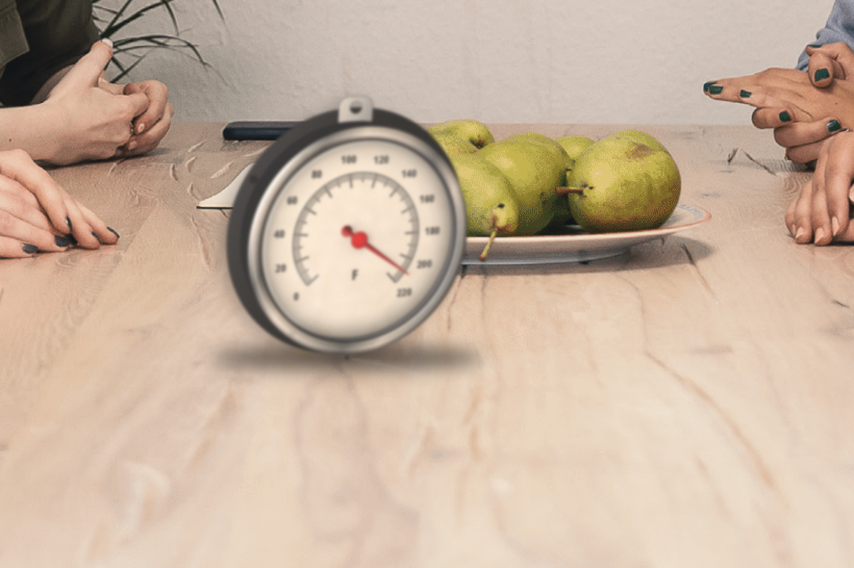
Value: 210 °F
